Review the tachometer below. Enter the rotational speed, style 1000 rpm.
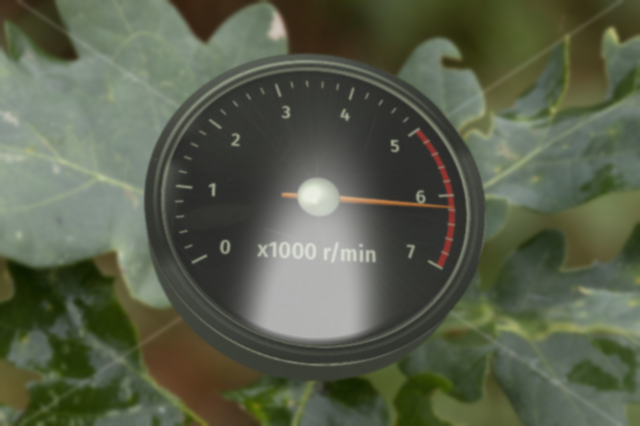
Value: 6200 rpm
